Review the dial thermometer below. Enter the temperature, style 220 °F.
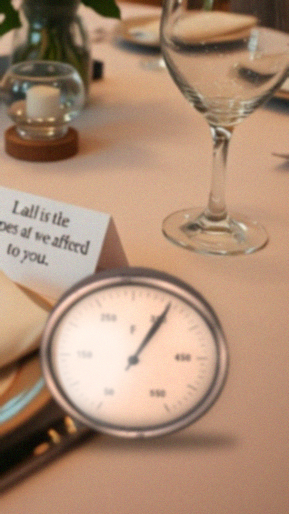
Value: 350 °F
